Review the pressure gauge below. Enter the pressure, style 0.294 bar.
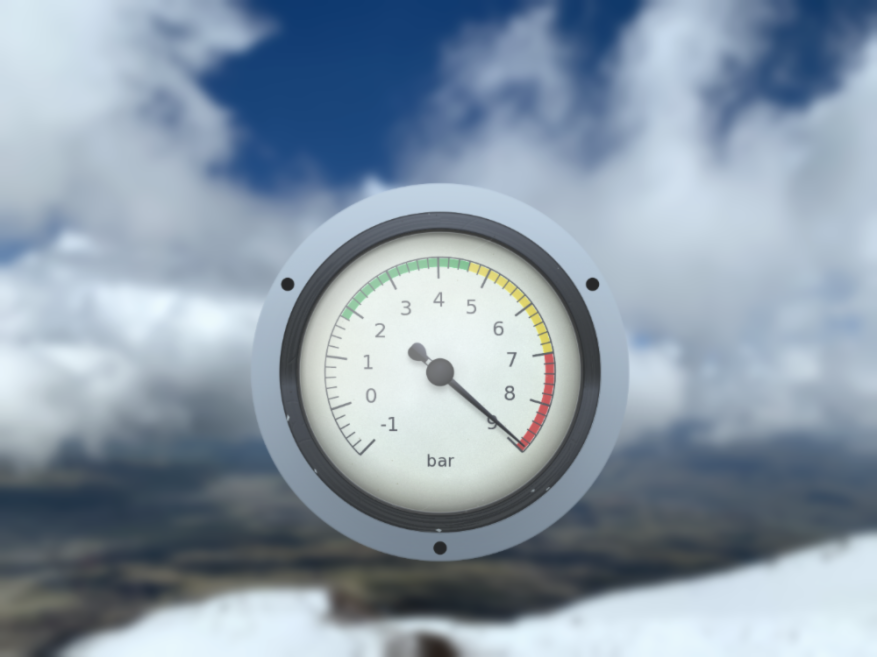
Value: 8.9 bar
